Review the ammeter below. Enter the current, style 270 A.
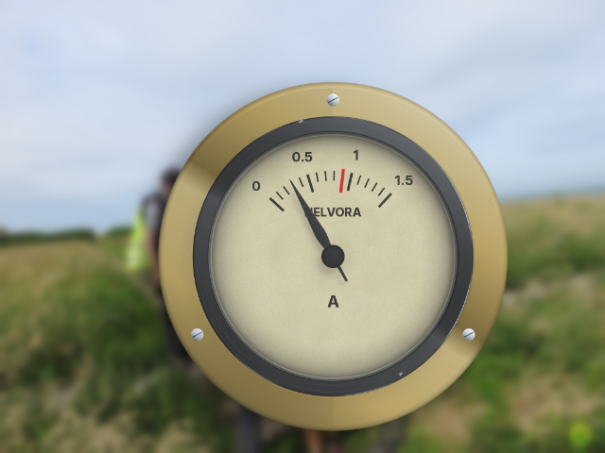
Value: 0.3 A
